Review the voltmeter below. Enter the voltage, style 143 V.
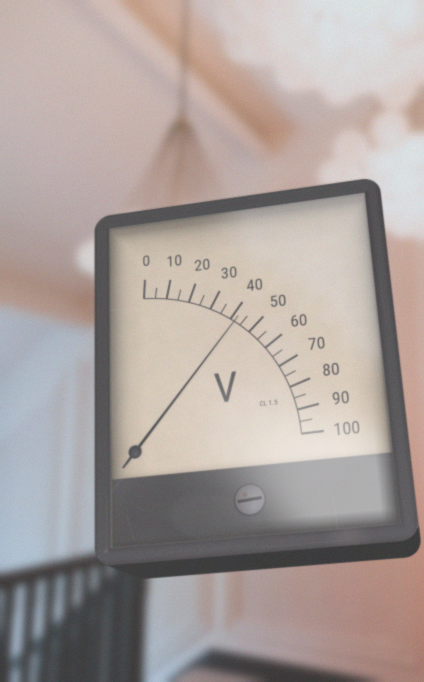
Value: 42.5 V
